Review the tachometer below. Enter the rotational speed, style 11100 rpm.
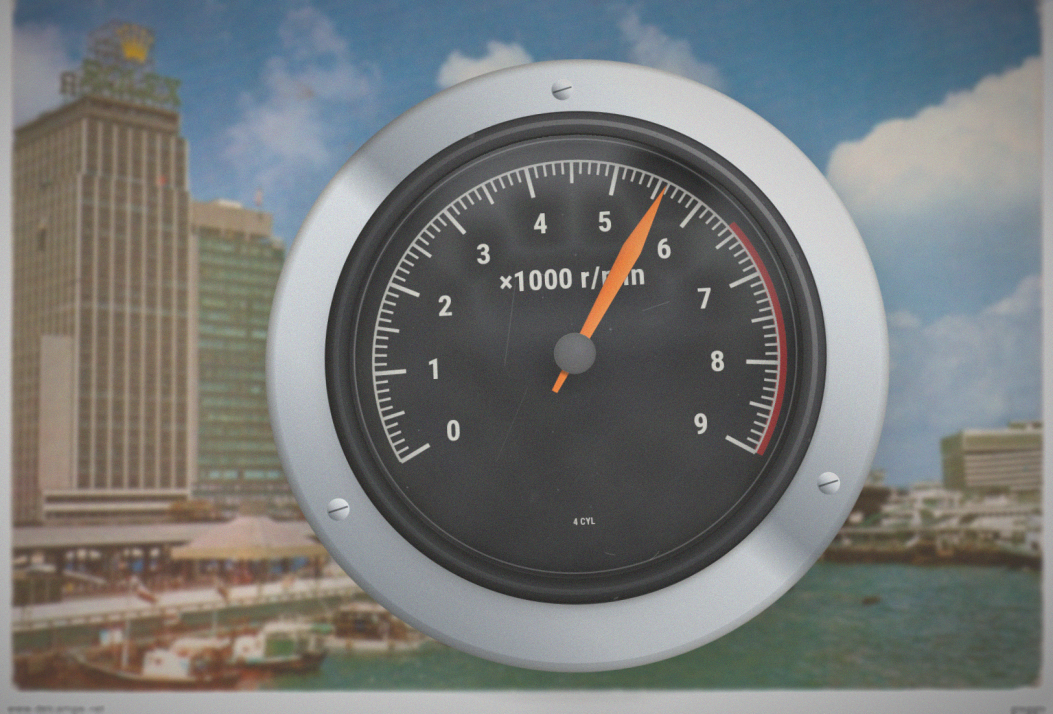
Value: 5600 rpm
